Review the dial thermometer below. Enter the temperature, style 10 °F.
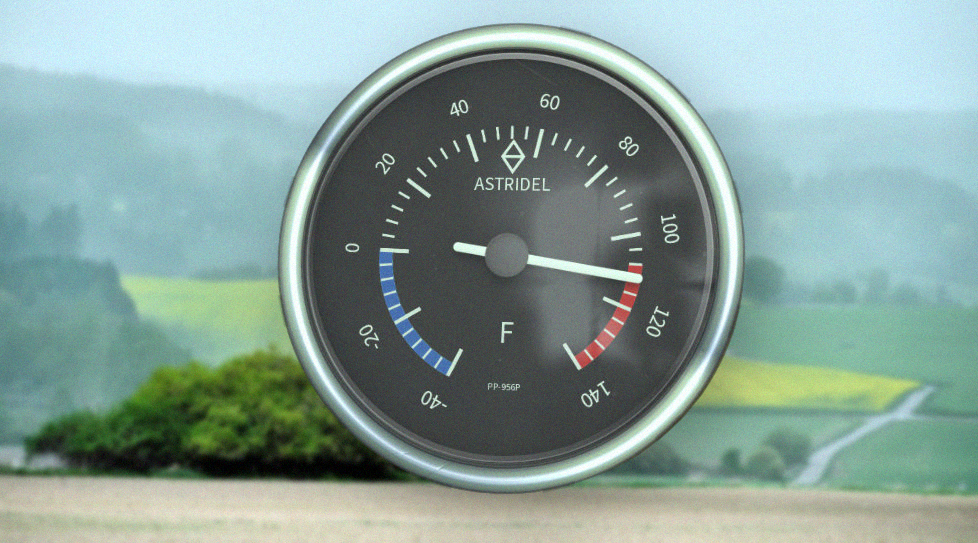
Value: 112 °F
